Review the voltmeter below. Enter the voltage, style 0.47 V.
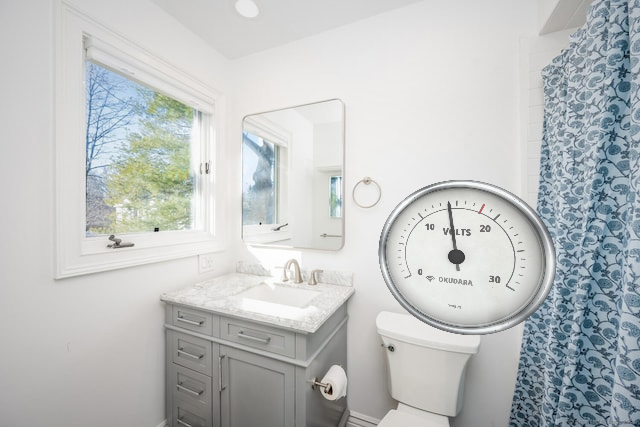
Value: 14 V
